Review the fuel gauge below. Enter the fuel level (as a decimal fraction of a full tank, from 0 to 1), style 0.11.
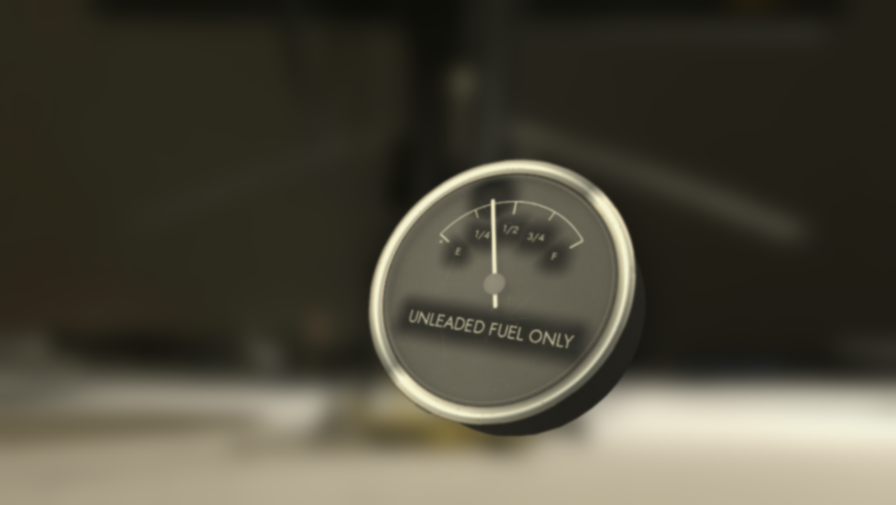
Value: 0.375
